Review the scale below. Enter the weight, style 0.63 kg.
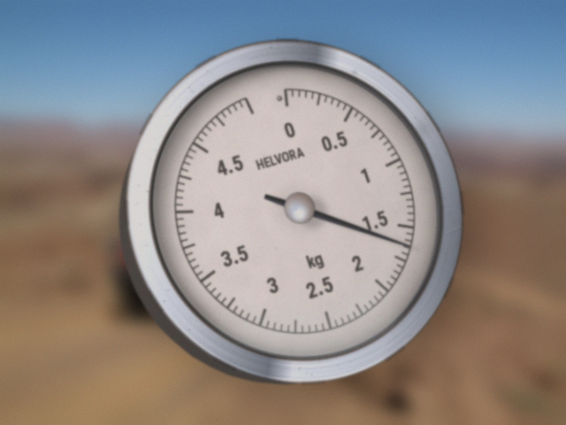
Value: 1.65 kg
